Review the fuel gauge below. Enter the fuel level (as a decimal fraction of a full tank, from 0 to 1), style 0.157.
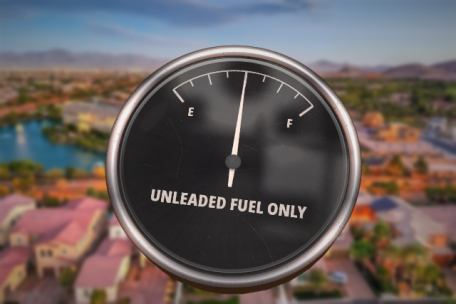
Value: 0.5
